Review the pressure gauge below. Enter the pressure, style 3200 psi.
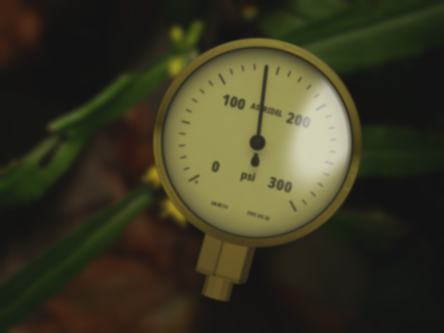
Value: 140 psi
